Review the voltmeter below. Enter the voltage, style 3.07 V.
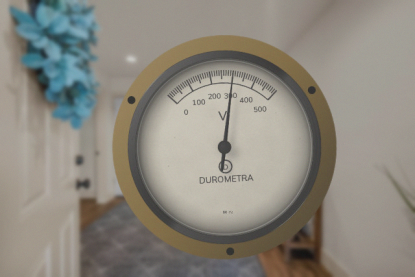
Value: 300 V
